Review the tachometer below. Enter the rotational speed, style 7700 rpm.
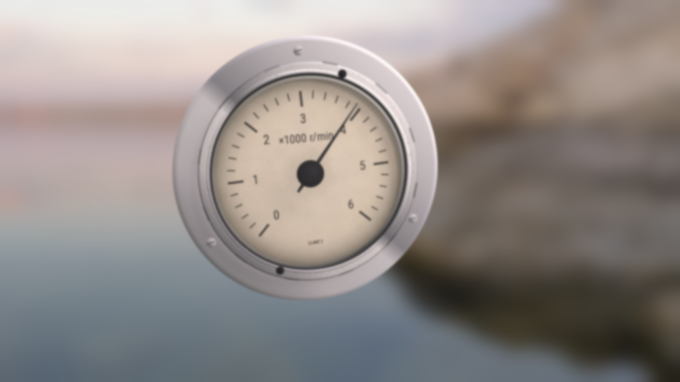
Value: 3900 rpm
